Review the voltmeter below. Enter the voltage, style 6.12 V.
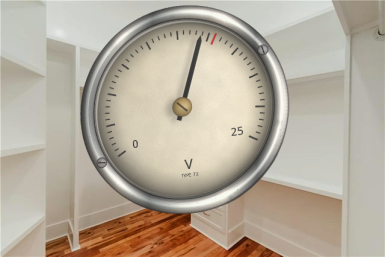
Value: 14.5 V
